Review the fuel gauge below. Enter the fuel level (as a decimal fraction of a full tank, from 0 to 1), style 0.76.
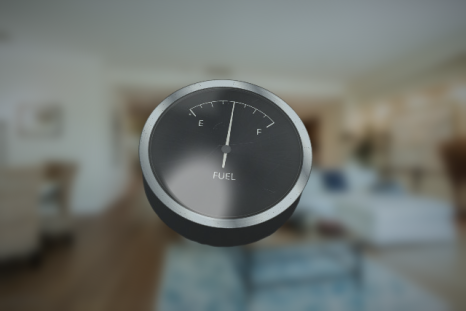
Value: 0.5
